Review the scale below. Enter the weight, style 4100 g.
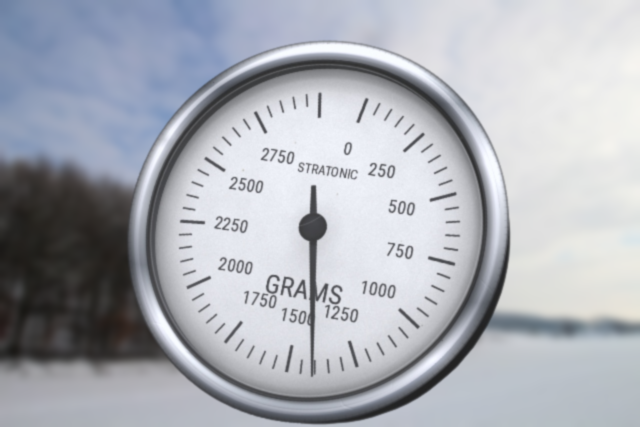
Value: 1400 g
